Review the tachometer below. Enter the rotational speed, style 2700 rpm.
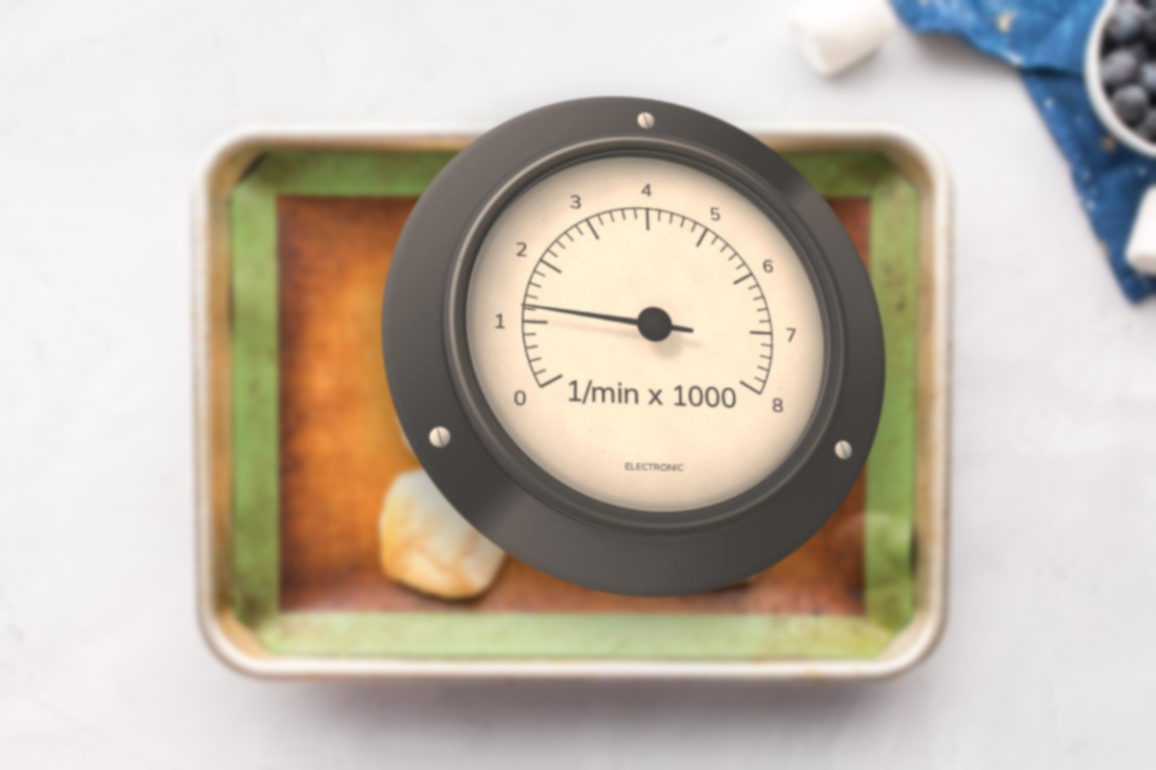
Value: 1200 rpm
